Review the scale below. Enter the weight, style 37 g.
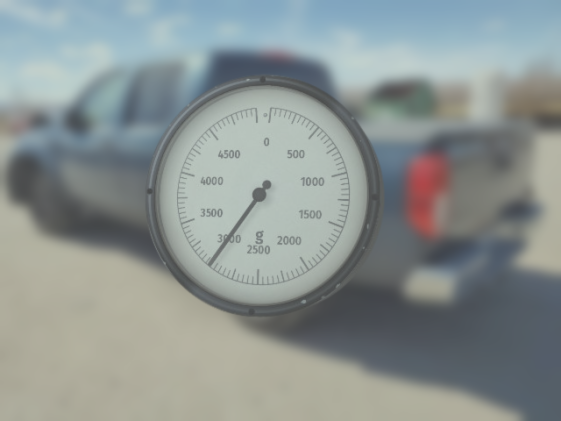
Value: 3000 g
